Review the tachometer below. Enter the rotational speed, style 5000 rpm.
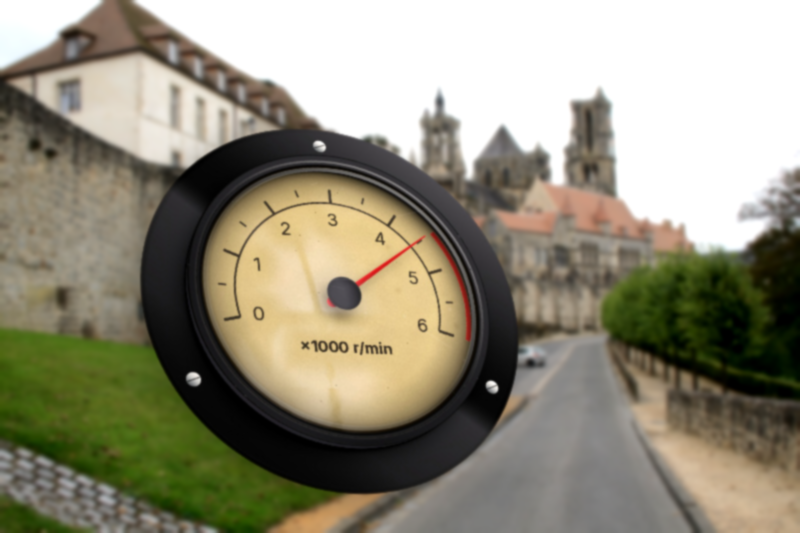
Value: 4500 rpm
